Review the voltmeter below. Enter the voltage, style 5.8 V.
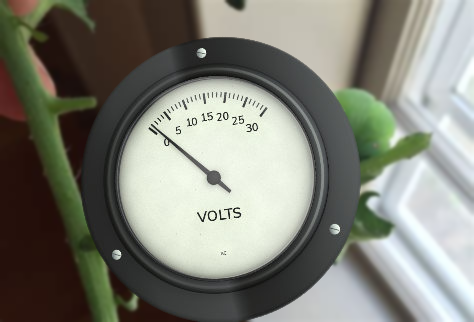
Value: 1 V
